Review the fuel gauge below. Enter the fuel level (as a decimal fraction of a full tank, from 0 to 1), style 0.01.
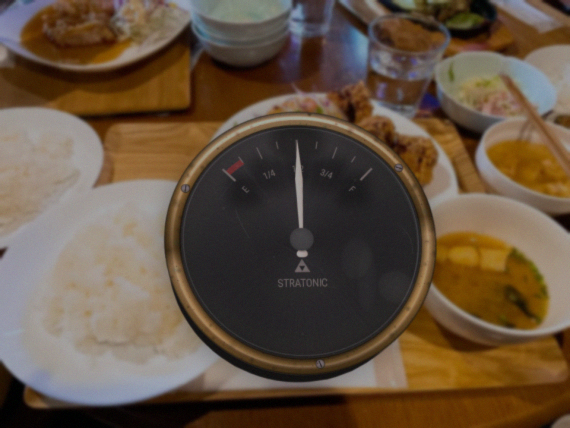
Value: 0.5
